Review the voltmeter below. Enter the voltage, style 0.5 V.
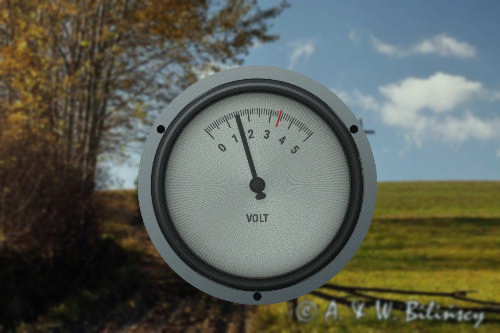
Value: 1.5 V
